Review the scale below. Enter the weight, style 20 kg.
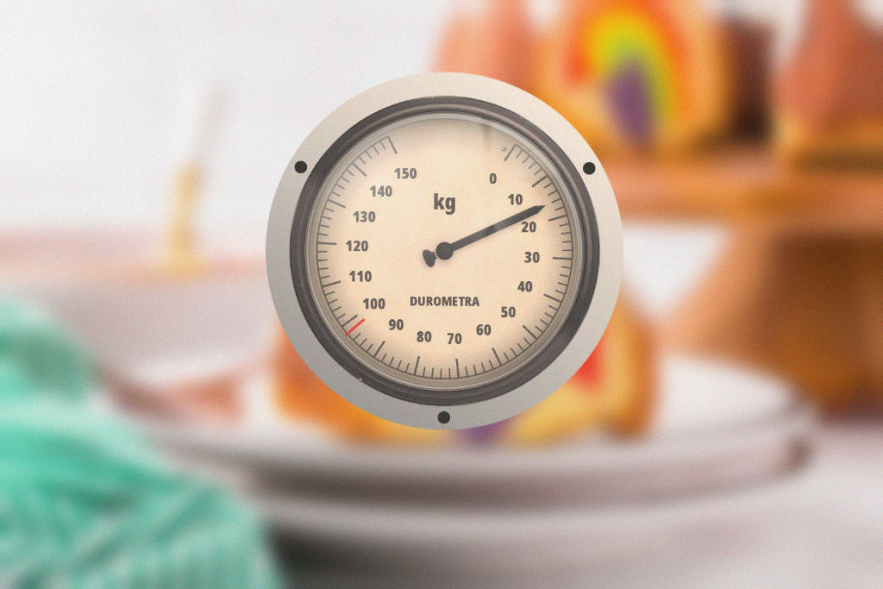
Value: 16 kg
